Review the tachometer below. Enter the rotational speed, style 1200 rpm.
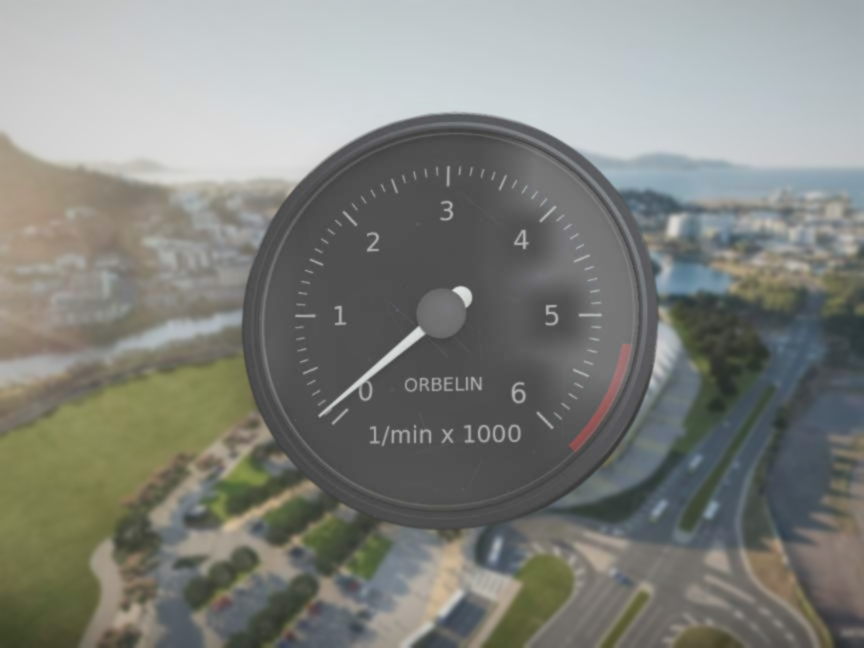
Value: 100 rpm
